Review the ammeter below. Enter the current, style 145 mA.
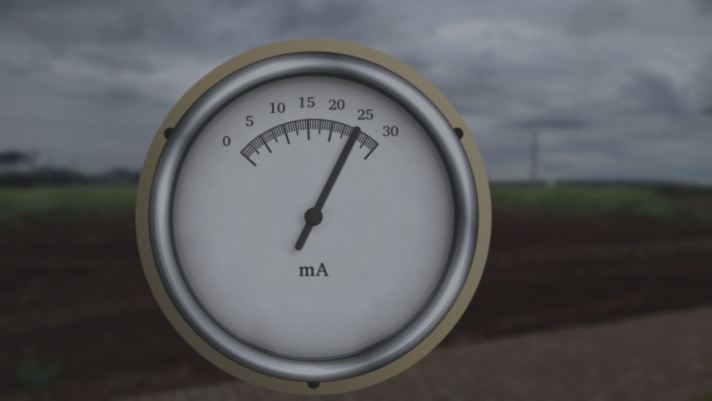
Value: 25 mA
